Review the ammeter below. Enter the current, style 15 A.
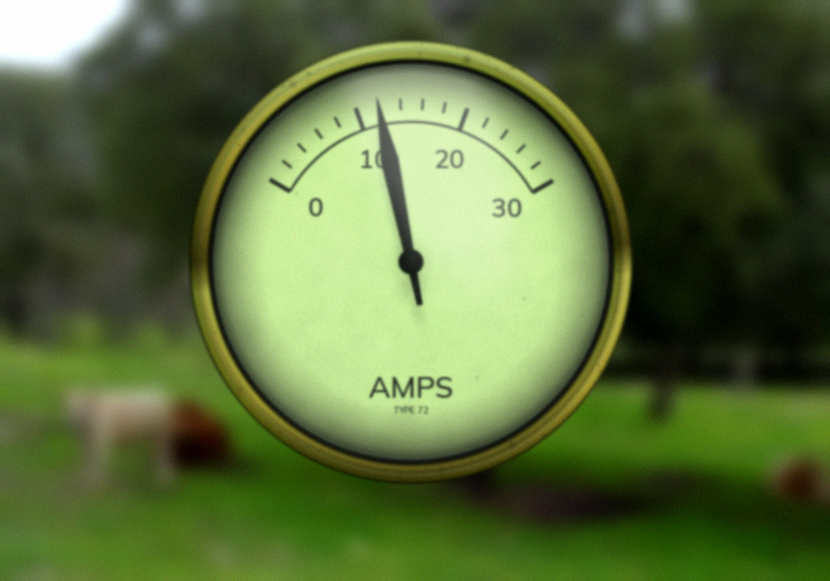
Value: 12 A
